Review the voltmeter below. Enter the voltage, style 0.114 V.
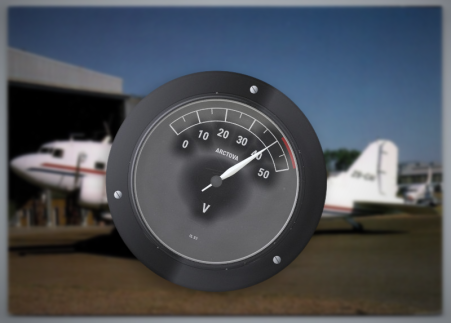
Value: 40 V
